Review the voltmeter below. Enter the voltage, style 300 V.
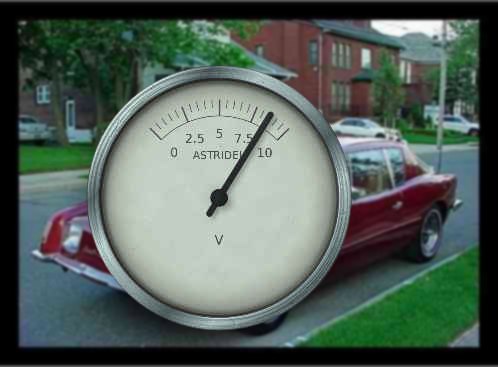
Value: 8.5 V
